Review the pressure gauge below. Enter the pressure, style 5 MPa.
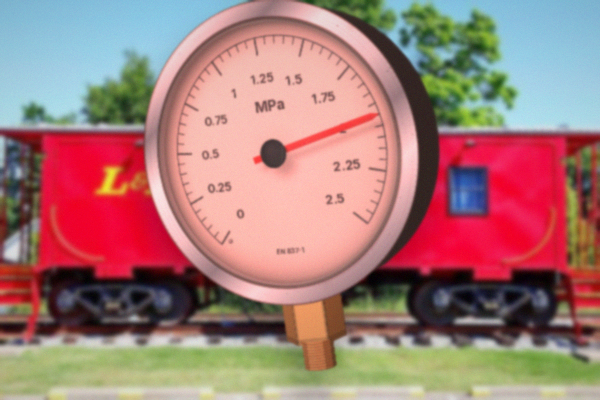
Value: 2 MPa
